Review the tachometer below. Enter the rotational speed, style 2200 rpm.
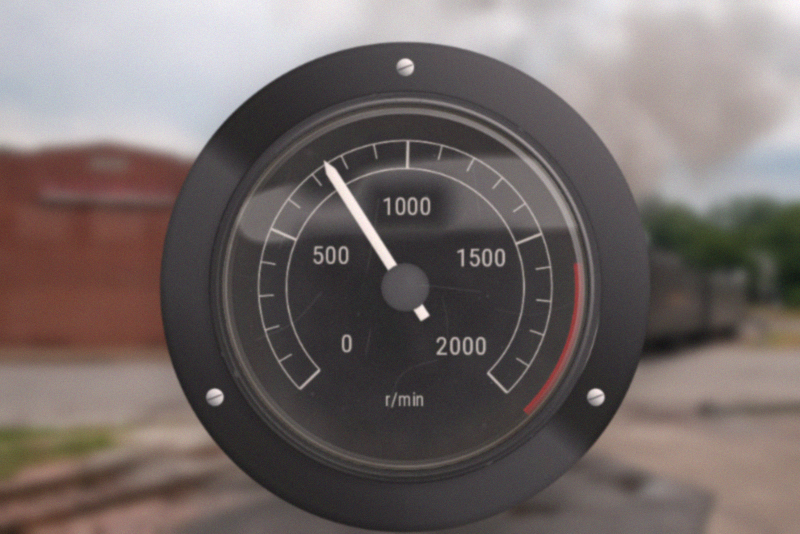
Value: 750 rpm
